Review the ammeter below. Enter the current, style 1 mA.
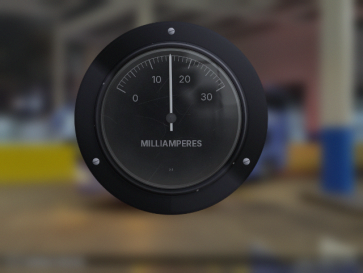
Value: 15 mA
